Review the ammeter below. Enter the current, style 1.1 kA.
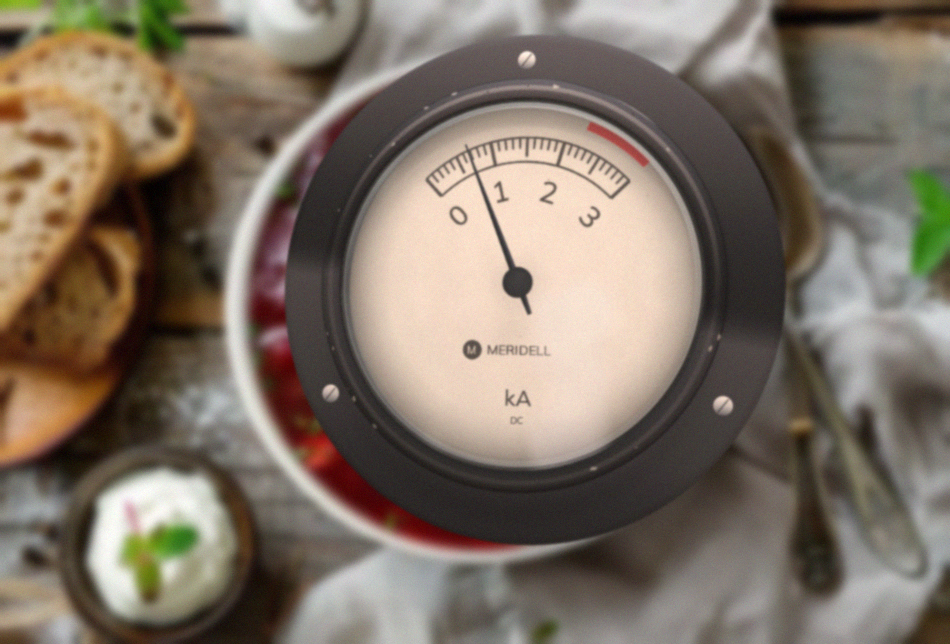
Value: 0.7 kA
